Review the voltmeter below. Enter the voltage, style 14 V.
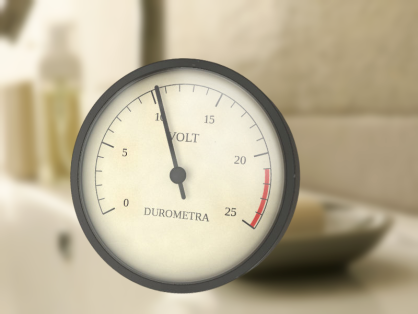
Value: 10.5 V
